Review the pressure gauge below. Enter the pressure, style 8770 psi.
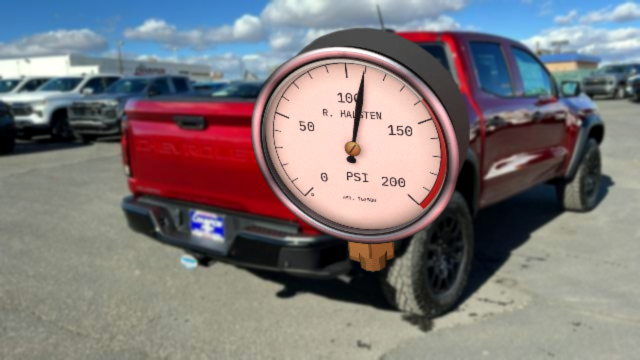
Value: 110 psi
